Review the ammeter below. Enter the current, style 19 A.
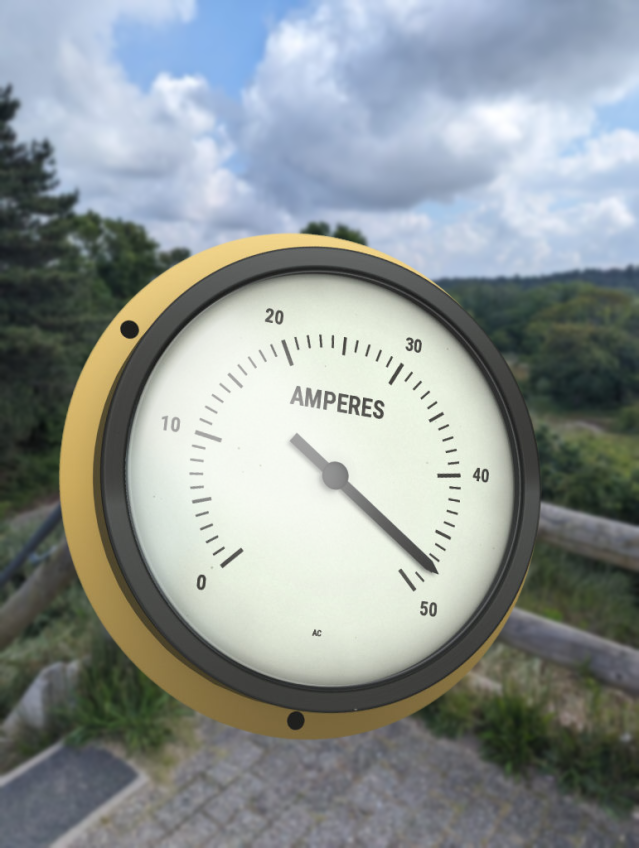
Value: 48 A
